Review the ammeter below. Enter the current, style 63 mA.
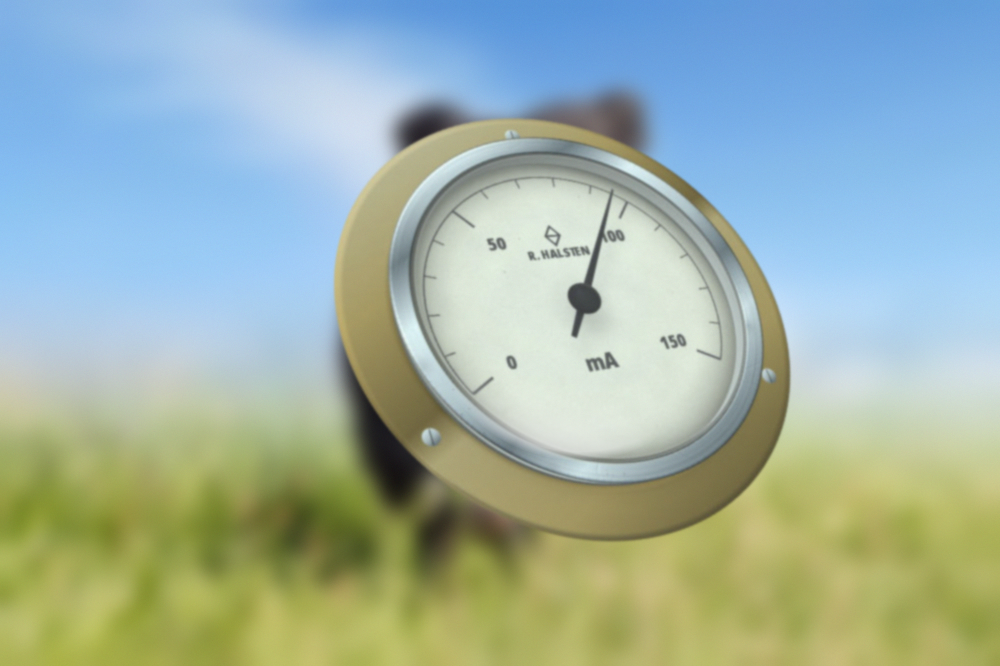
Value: 95 mA
